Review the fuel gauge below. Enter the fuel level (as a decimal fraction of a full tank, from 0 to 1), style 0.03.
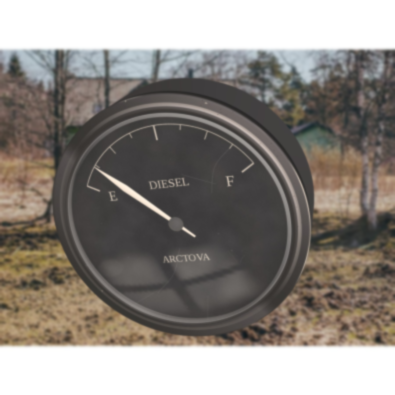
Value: 0.125
